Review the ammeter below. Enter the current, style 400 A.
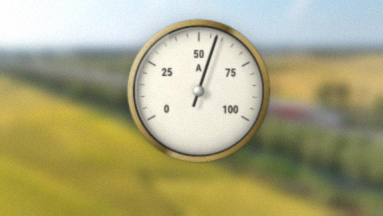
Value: 57.5 A
